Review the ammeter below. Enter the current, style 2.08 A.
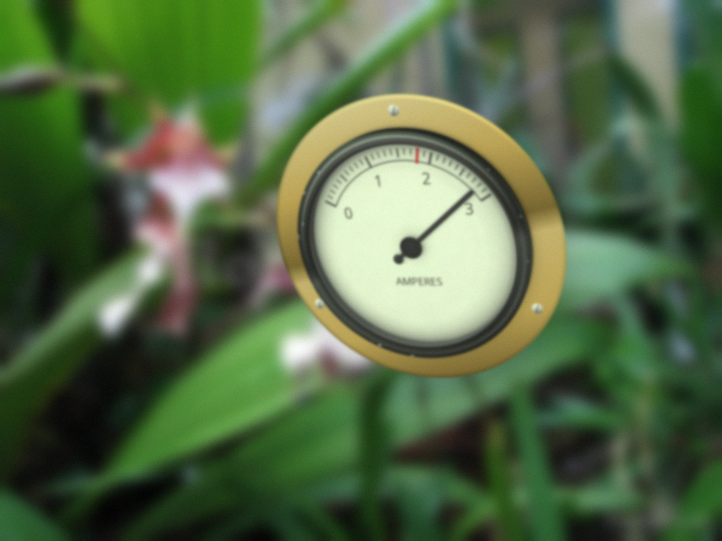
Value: 2.8 A
